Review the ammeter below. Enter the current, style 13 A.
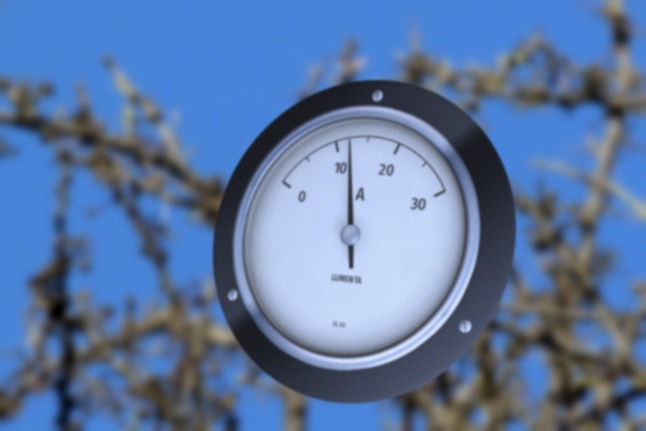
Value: 12.5 A
